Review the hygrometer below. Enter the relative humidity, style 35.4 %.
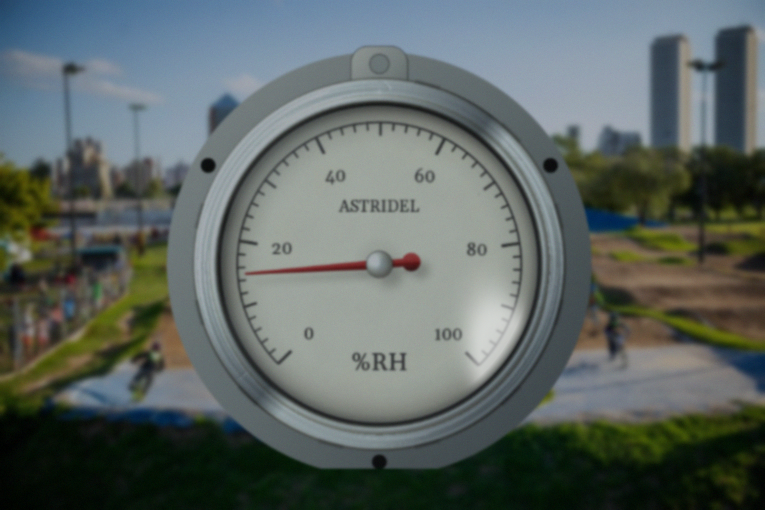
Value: 15 %
